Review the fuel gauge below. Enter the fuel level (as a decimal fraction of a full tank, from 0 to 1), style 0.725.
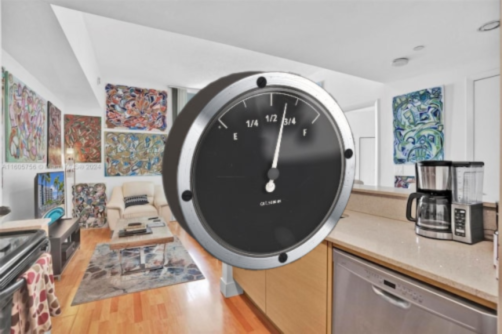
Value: 0.625
